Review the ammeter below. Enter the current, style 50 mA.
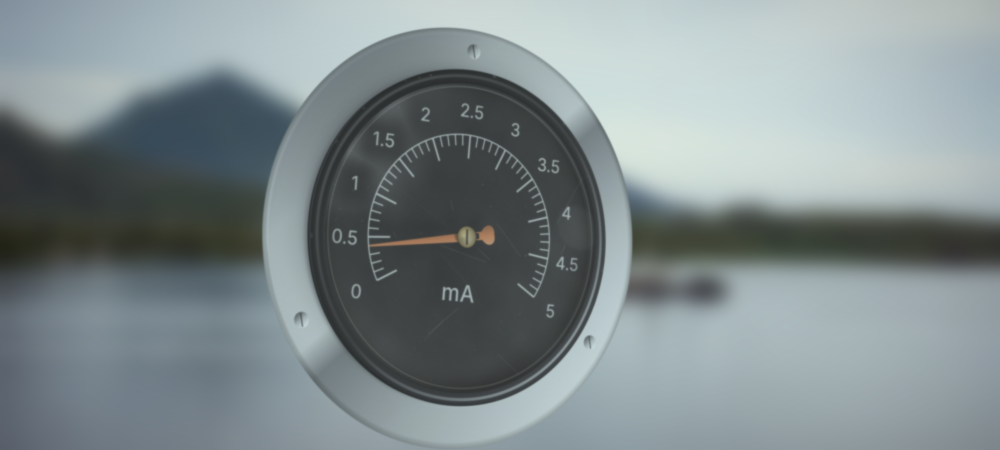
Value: 0.4 mA
